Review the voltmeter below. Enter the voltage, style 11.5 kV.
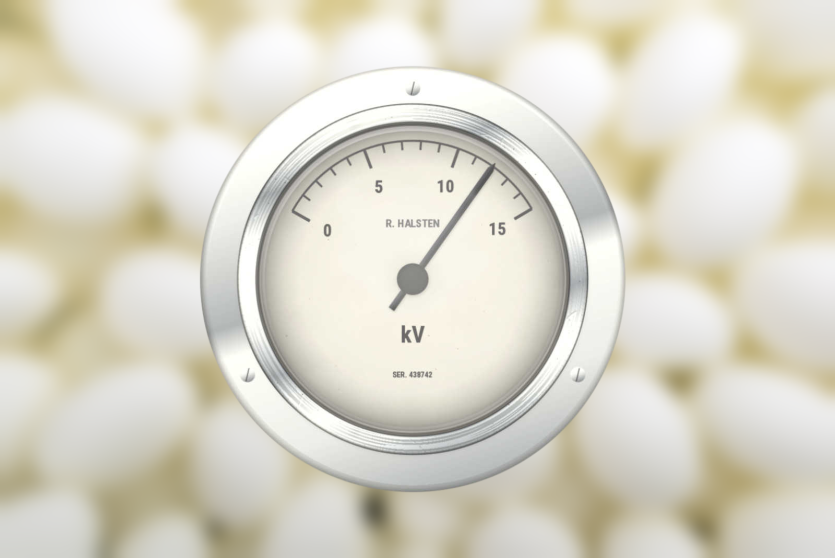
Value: 12 kV
